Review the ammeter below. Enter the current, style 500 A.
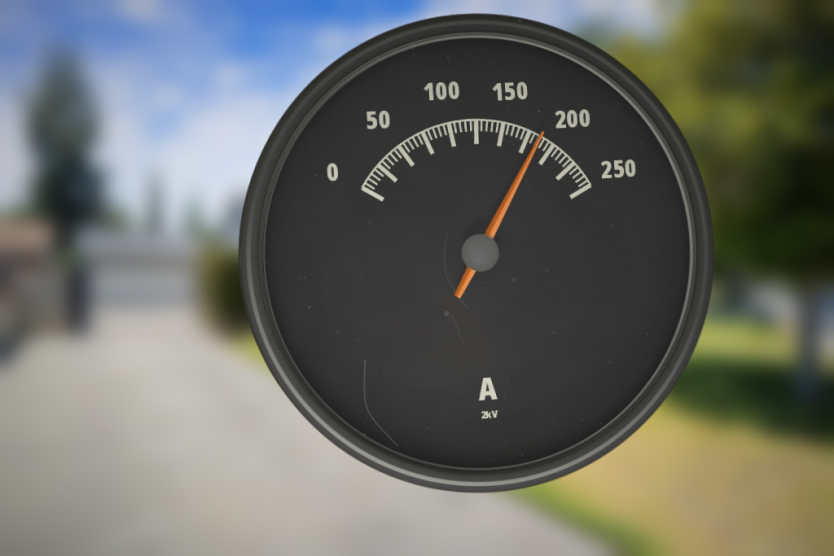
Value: 185 A
